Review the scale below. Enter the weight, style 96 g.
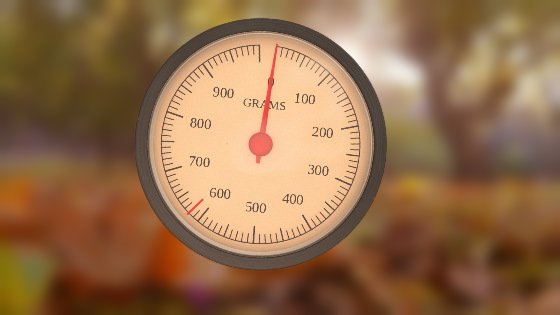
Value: 0 g
